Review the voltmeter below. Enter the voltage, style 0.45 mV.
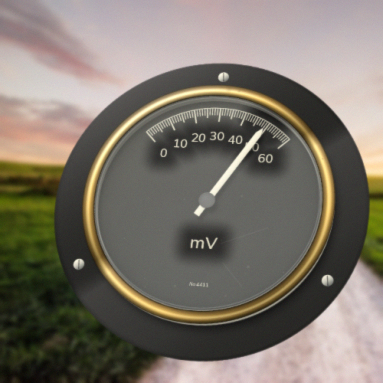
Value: 50 mV
